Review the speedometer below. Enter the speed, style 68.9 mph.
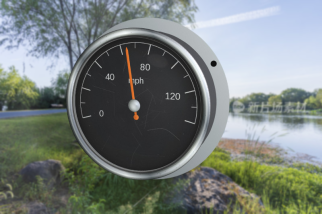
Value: 65 mph
